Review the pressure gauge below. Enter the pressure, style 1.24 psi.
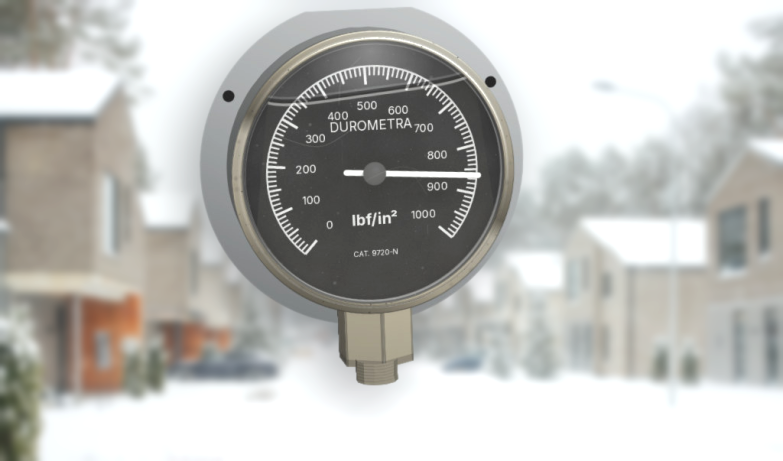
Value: 860 psi
